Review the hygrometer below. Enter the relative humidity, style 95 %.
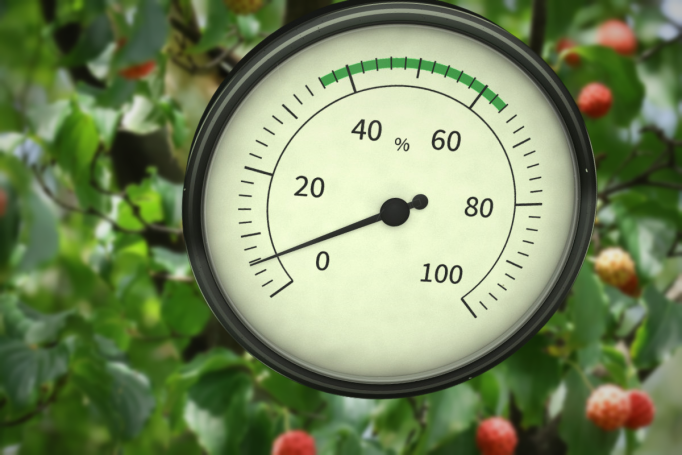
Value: 6 %
